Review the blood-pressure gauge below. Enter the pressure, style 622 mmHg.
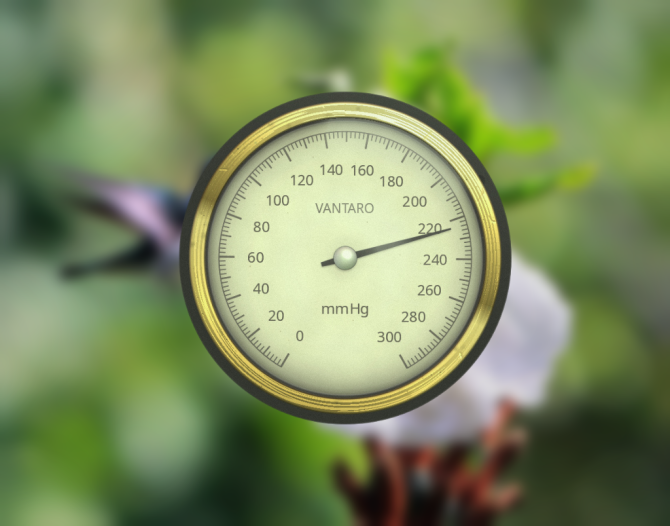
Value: 224 mmHg
